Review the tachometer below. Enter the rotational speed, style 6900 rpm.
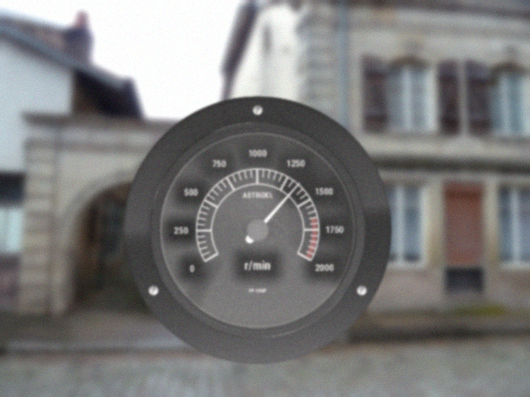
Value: 1350 rpm
